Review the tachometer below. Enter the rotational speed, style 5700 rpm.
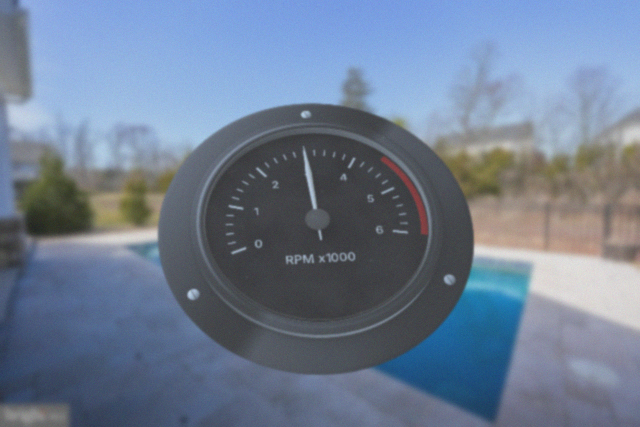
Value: 3000 rpm
